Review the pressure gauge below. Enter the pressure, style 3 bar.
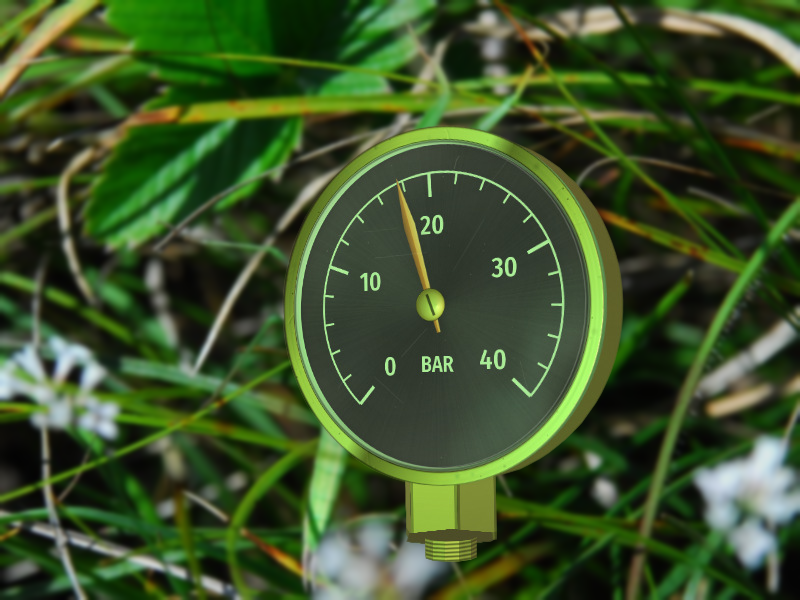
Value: 18 bar
